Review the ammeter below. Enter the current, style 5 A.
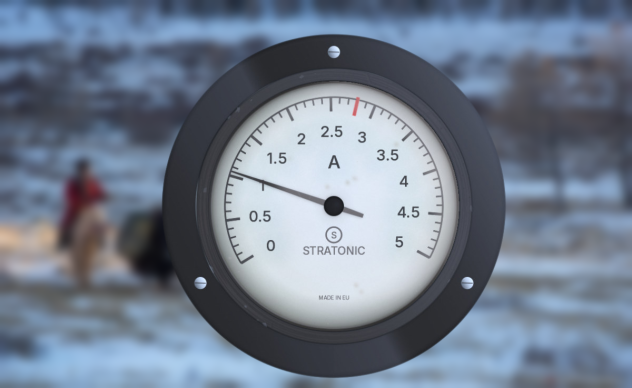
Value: 1.05 A
